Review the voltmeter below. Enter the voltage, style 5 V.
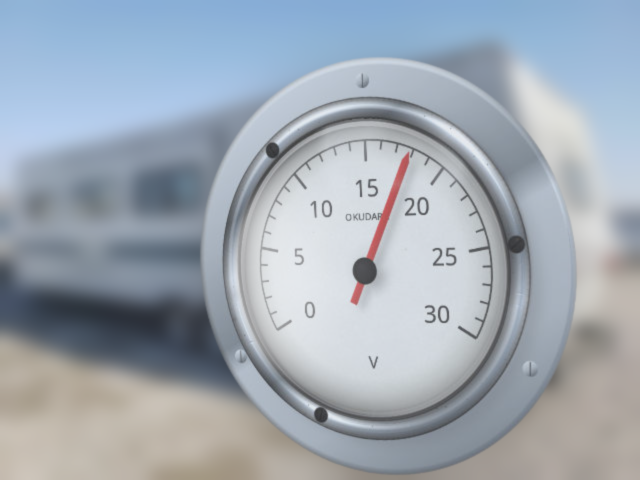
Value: 18 V
